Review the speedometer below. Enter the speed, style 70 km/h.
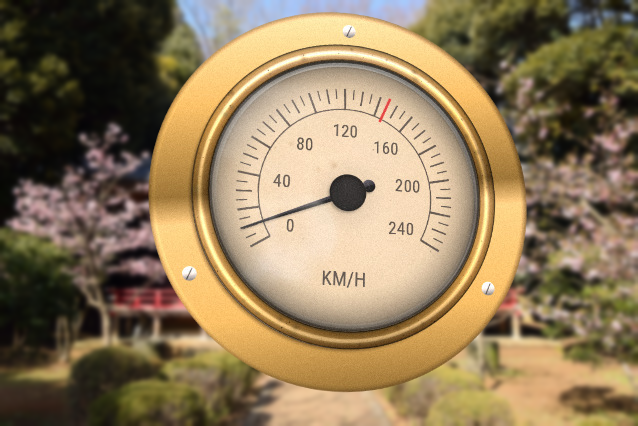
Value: 10 km/h
